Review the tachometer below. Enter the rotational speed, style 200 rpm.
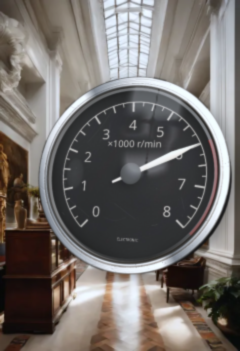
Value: 6000 rpm
